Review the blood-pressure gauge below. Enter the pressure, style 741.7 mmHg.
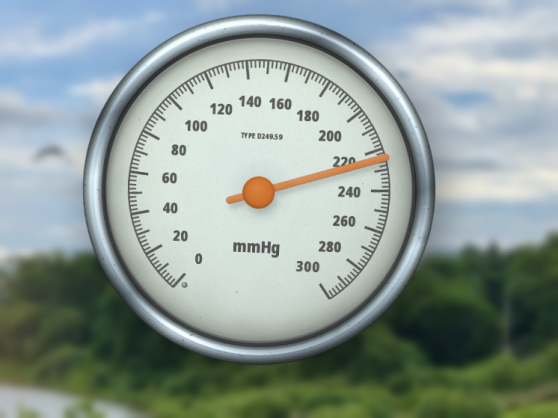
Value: 224 mmHg
